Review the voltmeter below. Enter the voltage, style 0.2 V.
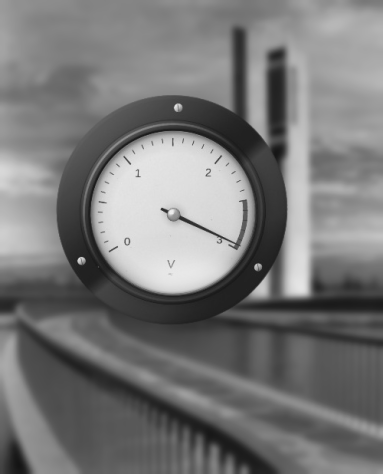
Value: 2.95 V
